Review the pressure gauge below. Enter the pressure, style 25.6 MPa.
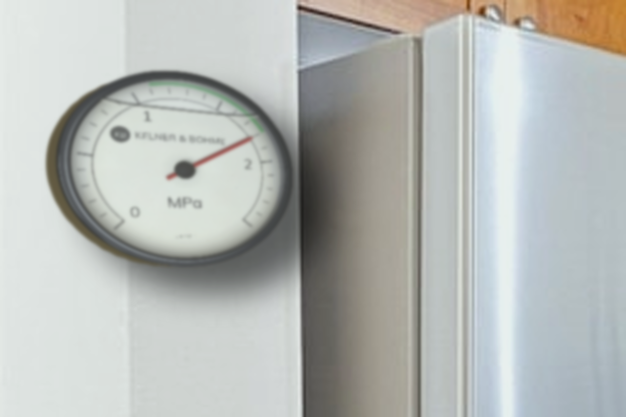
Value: 1.8 MPa
